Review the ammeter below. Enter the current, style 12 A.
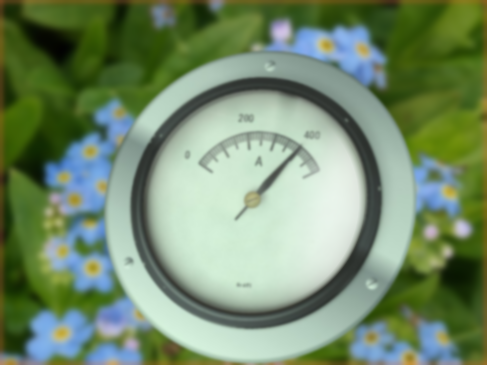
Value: 400 A
